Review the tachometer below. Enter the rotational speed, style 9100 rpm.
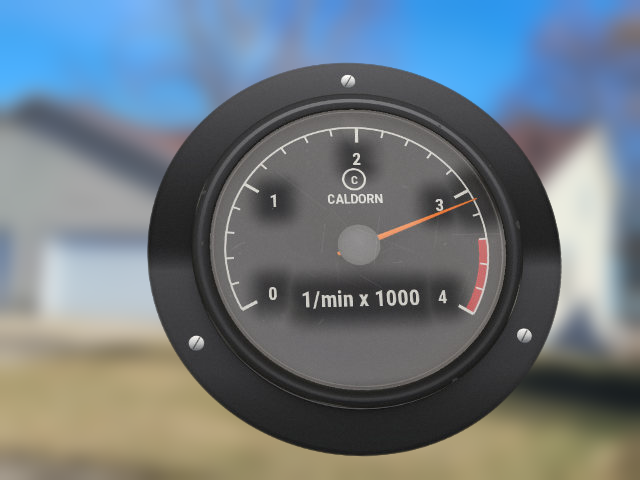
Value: 3100 rpm
